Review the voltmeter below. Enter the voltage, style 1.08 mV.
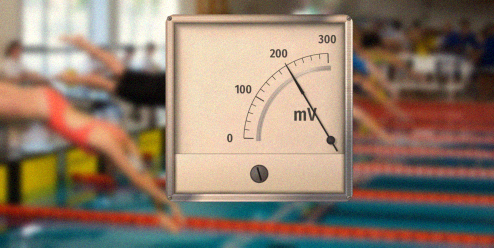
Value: 200 mV
